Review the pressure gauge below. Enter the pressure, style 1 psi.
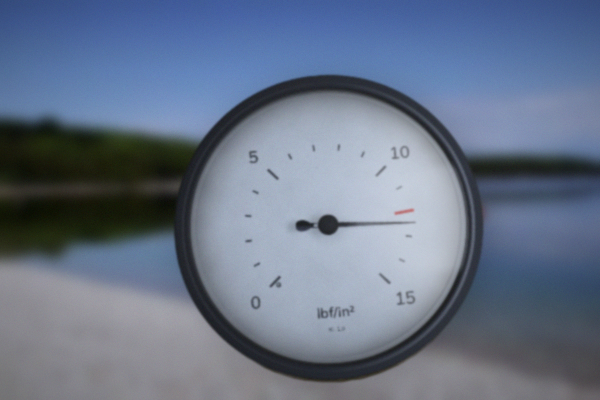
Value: 12.5 psi
